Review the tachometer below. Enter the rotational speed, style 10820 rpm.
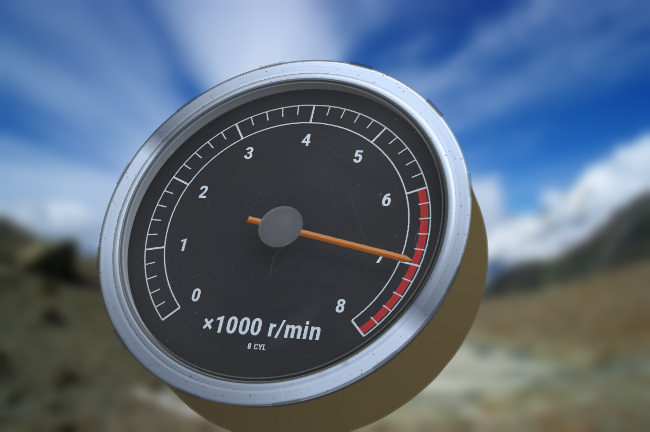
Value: 7000 rpm
